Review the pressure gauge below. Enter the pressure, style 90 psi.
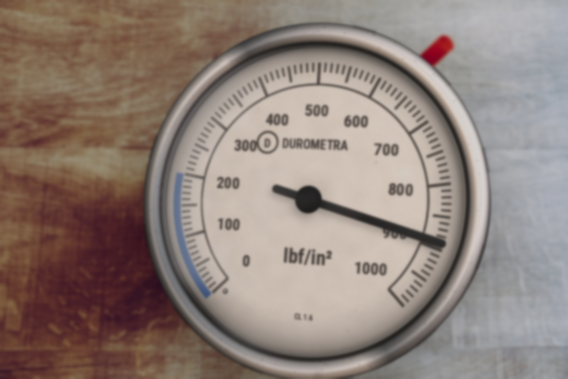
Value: 890 psi
